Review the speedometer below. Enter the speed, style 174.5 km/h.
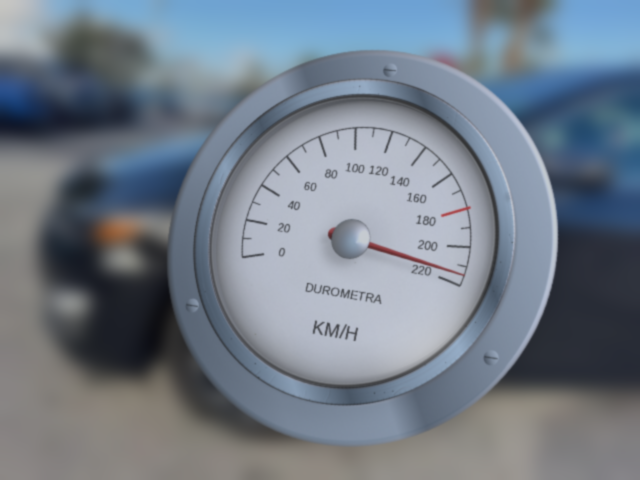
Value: 215 km/h
